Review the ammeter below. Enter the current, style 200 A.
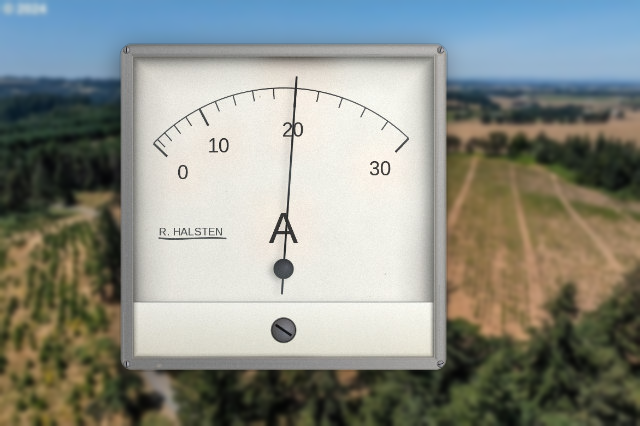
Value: 20 A
